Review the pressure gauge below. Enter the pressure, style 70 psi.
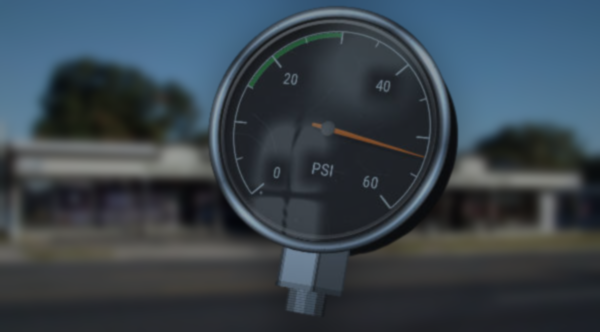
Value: 52.5 psi
